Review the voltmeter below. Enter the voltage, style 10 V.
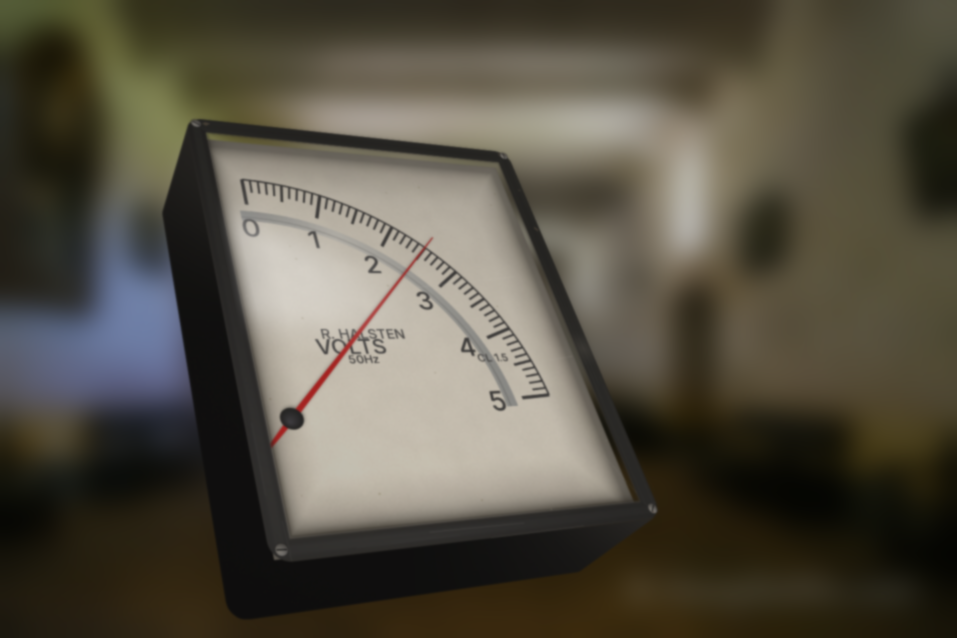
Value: 2.5 V
